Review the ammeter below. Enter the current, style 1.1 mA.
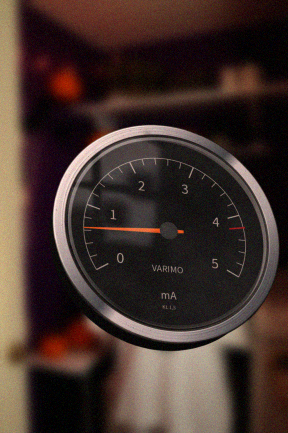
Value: 0.6 mA
